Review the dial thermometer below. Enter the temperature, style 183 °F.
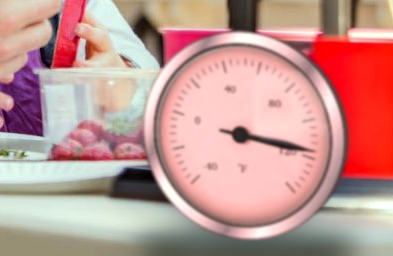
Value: 116 °F
